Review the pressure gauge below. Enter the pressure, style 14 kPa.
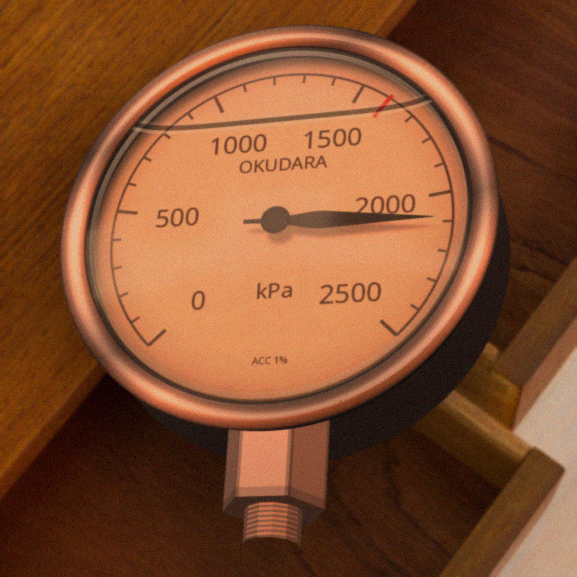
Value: 2100 kPa
